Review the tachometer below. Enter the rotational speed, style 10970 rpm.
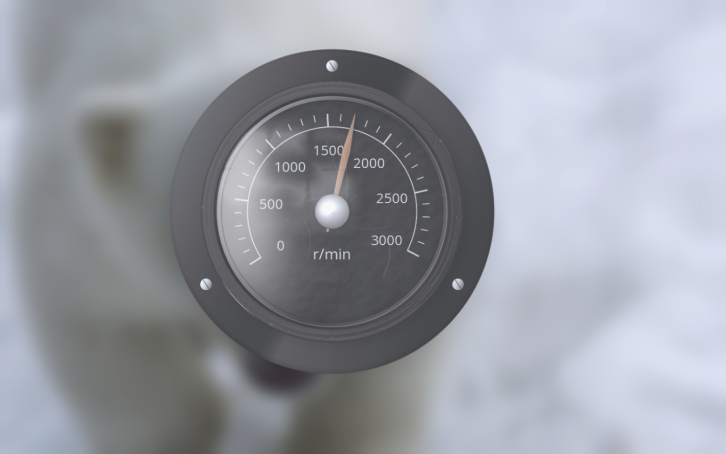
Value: 1700 rpm
